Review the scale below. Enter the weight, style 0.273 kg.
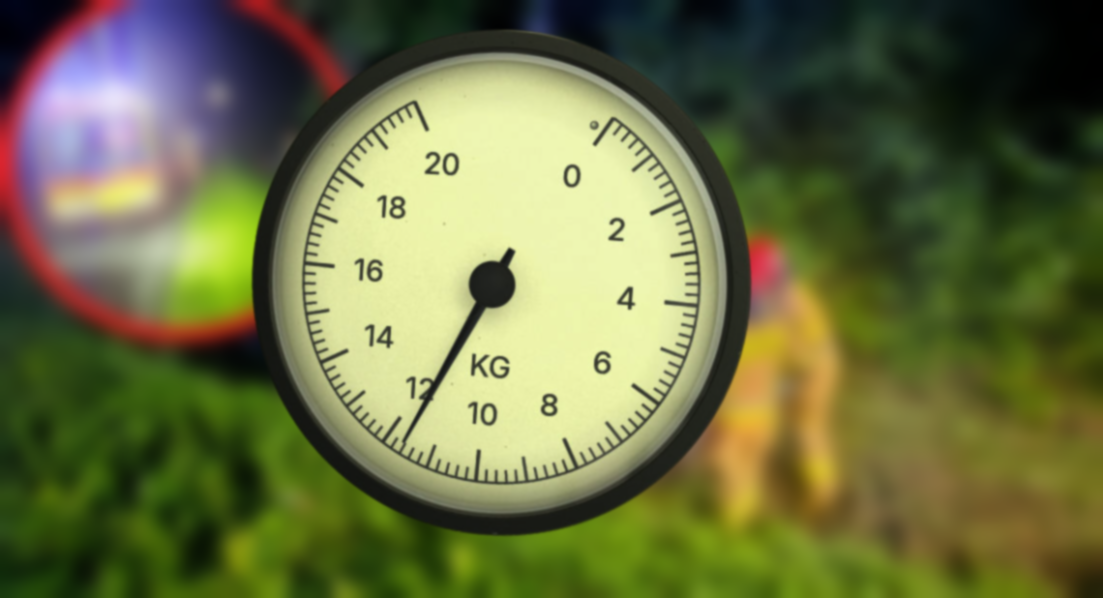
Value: 11.6 kg
